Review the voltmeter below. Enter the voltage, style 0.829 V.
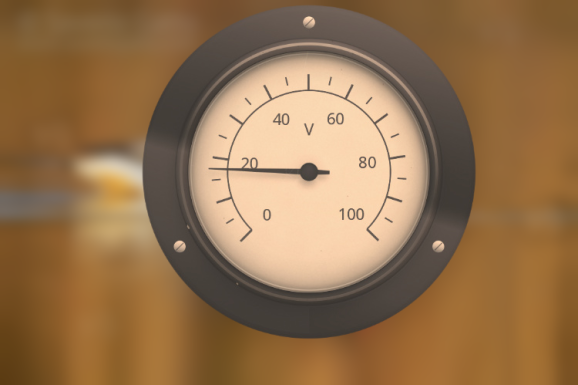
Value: 17.5 V
